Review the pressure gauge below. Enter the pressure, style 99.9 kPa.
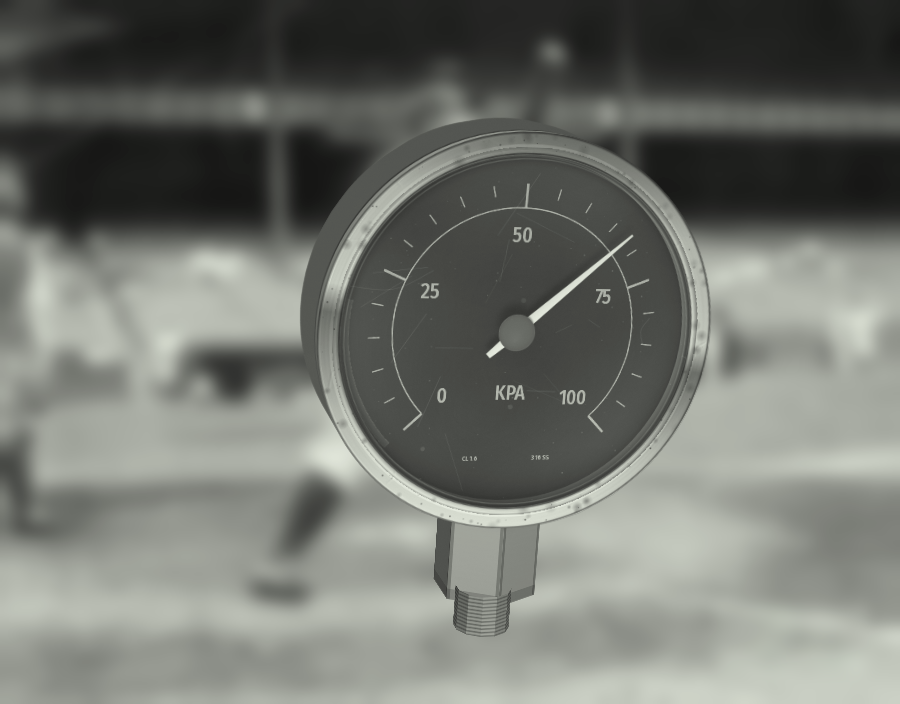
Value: 67.5 kPa
